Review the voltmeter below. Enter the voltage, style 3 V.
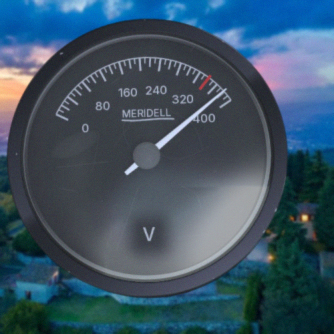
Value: 380 V
